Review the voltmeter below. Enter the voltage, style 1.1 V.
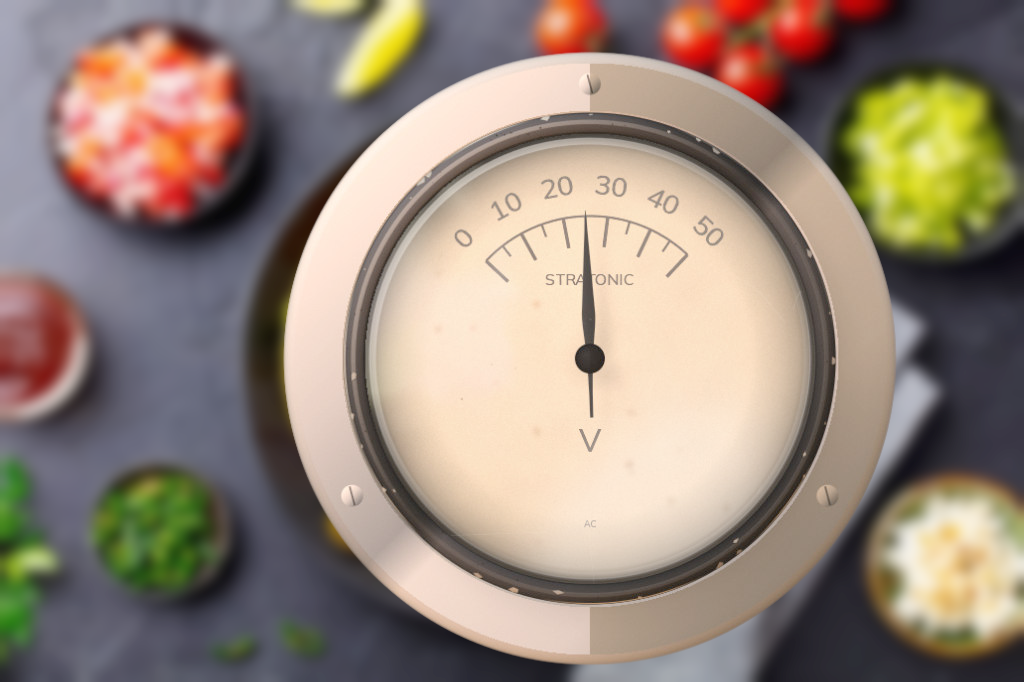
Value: 25 V
